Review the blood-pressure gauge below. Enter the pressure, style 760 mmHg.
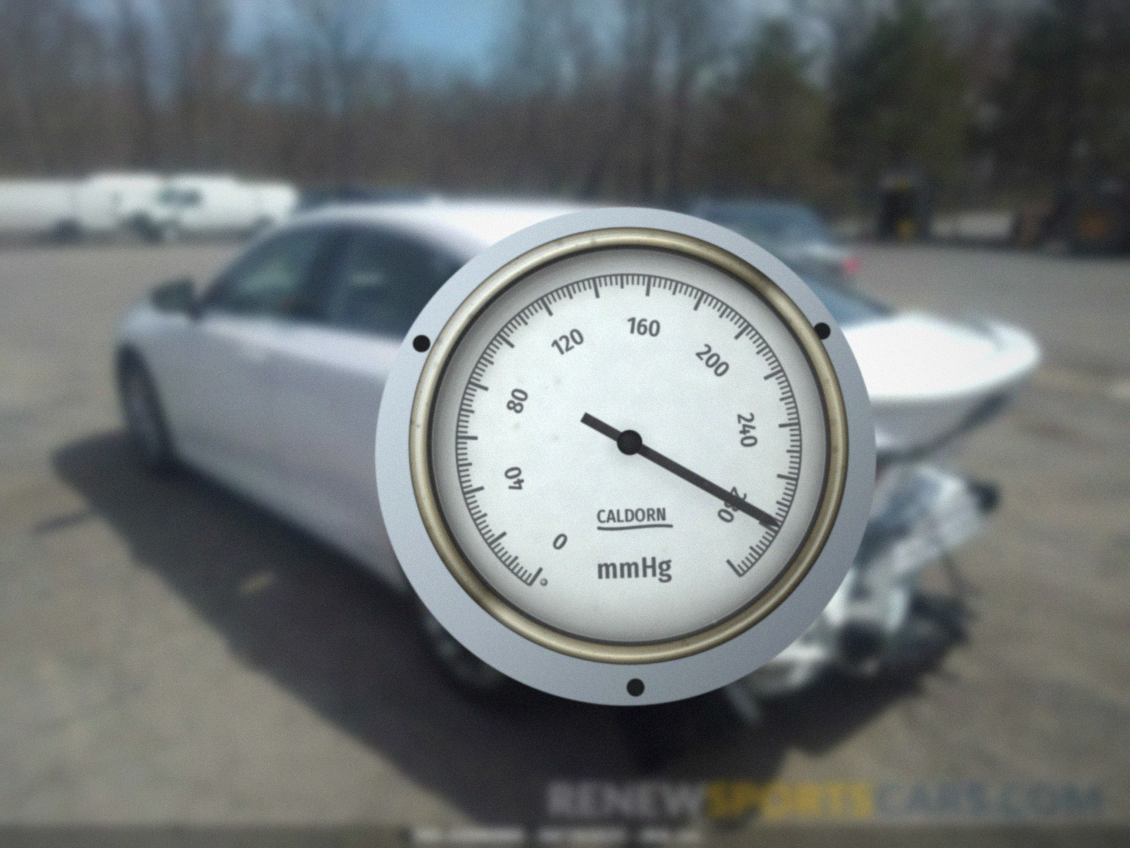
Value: 278 mmHg
